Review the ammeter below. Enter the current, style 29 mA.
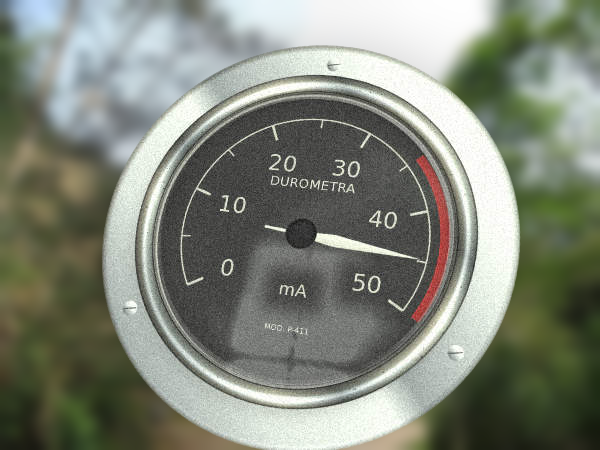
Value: 45 mA
